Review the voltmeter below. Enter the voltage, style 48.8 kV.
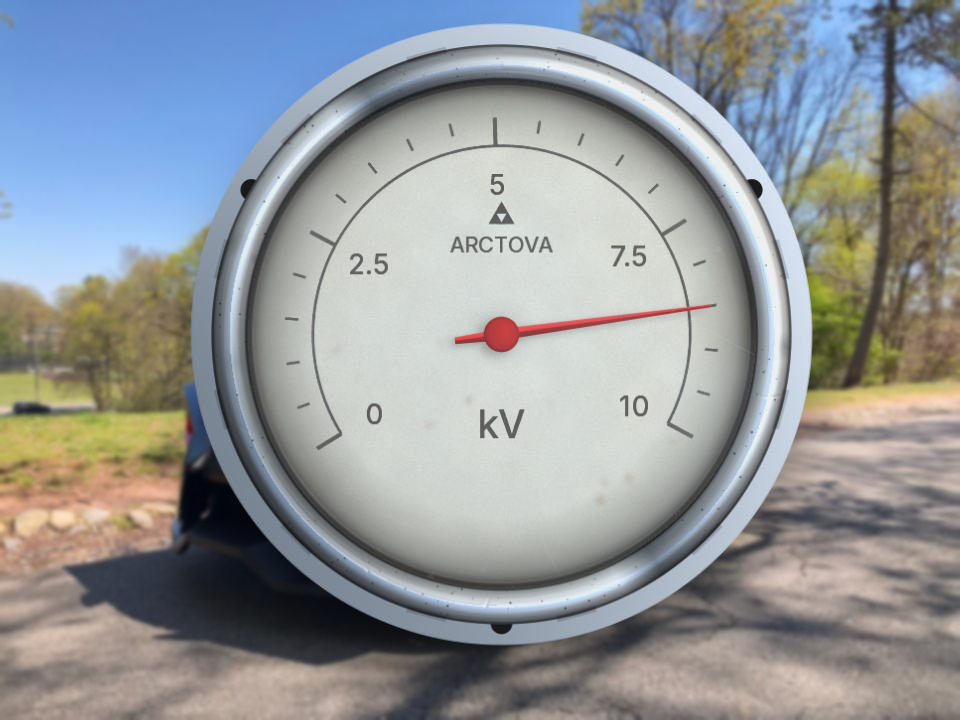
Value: 8.5 kV
